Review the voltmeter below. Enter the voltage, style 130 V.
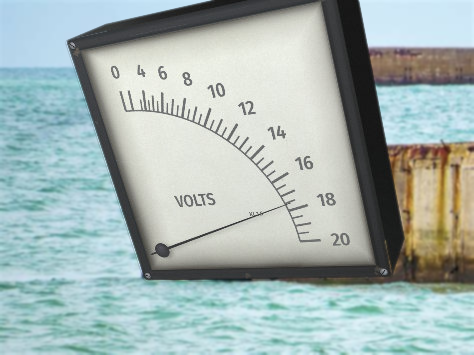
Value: 17.5 V
